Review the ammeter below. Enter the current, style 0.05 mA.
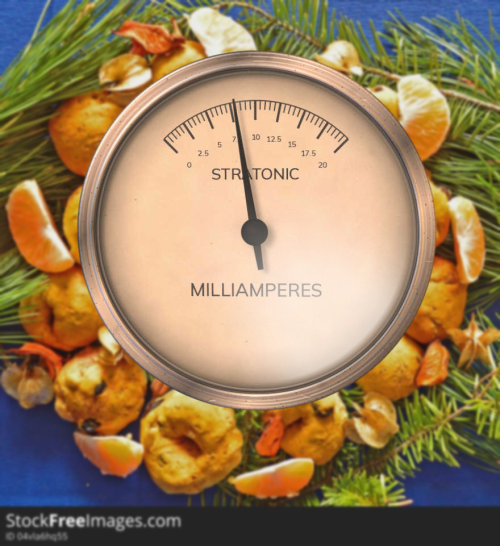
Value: 8 mA
